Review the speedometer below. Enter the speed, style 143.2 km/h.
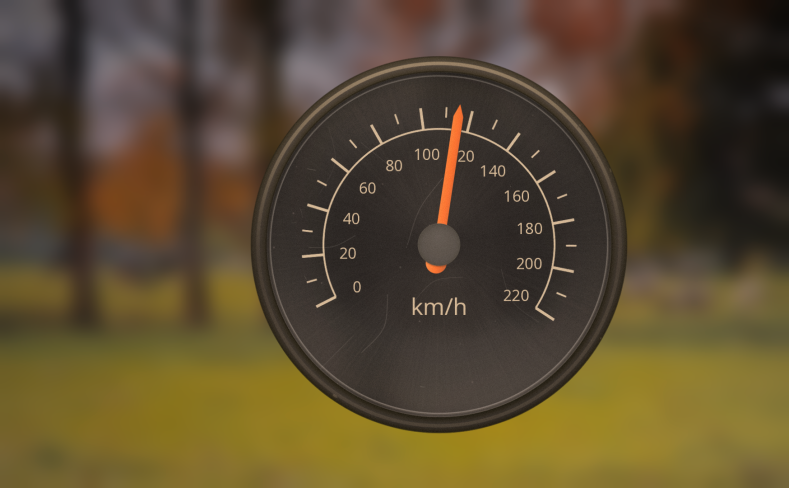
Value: 115 km/h
